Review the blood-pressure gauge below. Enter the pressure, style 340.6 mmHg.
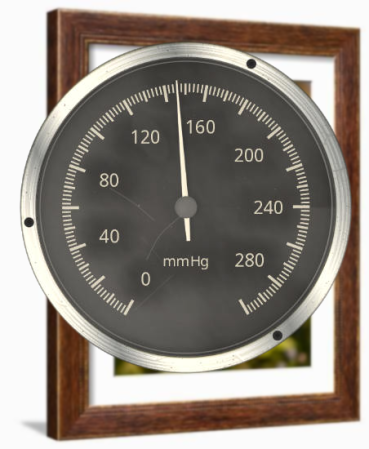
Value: 146 mmHg
